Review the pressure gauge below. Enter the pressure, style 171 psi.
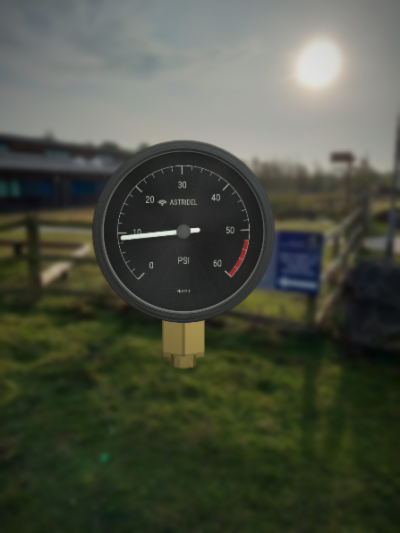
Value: 9 psi
